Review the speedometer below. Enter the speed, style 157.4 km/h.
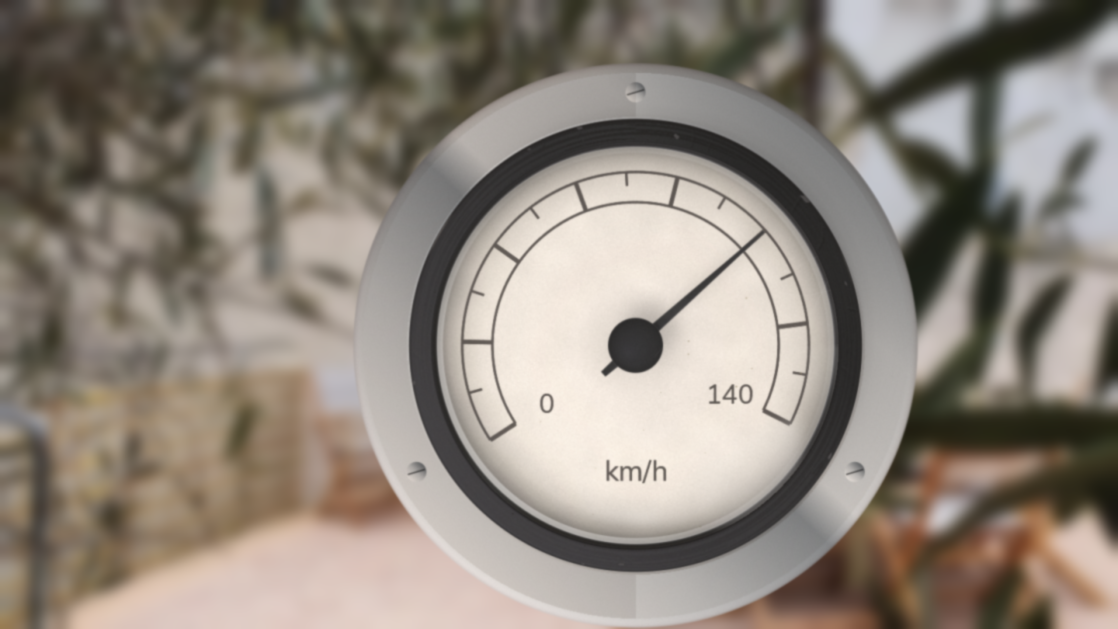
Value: 100 km/h
